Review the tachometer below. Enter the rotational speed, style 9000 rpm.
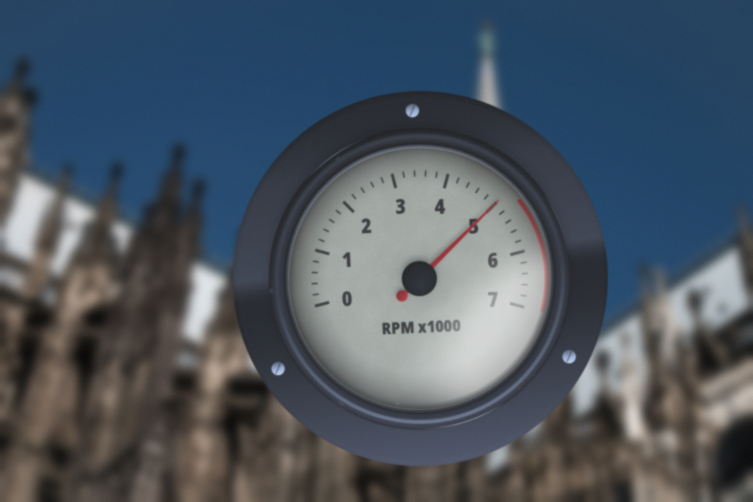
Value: 5000 rpm
